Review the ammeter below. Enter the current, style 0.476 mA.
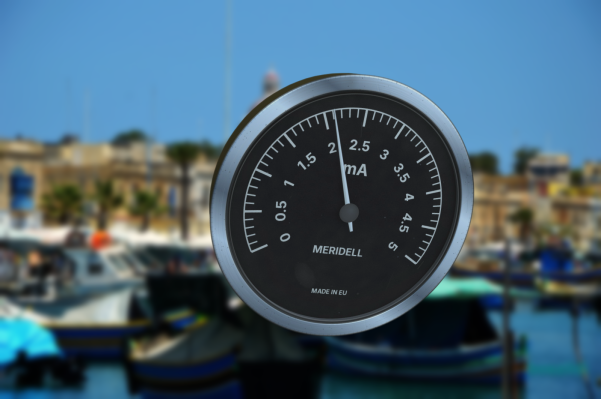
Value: 2.1 mA
